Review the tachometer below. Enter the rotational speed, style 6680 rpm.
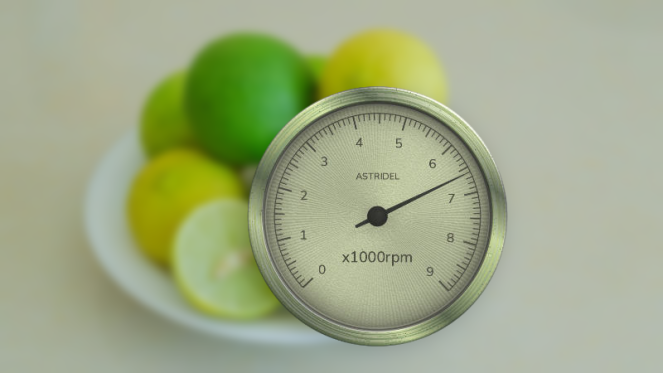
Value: 6600 rpm
